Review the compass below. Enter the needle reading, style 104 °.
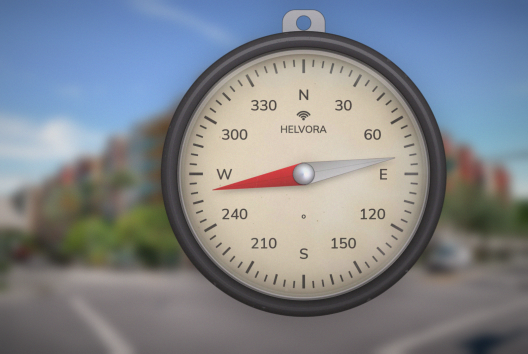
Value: 260 °
